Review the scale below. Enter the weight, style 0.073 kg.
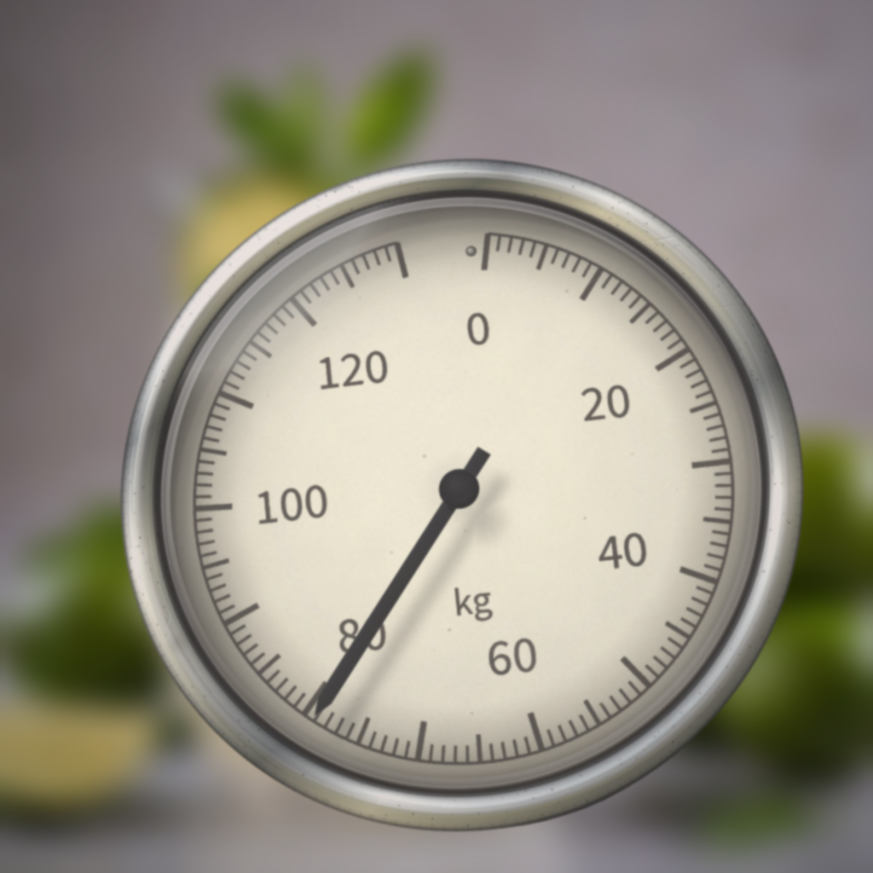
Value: 79 kg
